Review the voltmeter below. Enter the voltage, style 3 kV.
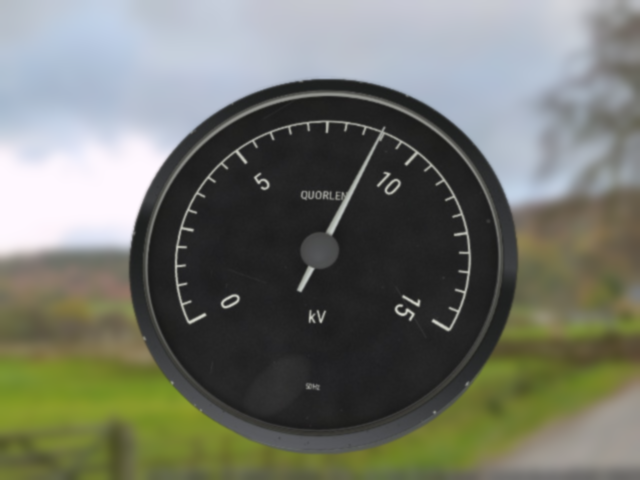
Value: 9 kV
